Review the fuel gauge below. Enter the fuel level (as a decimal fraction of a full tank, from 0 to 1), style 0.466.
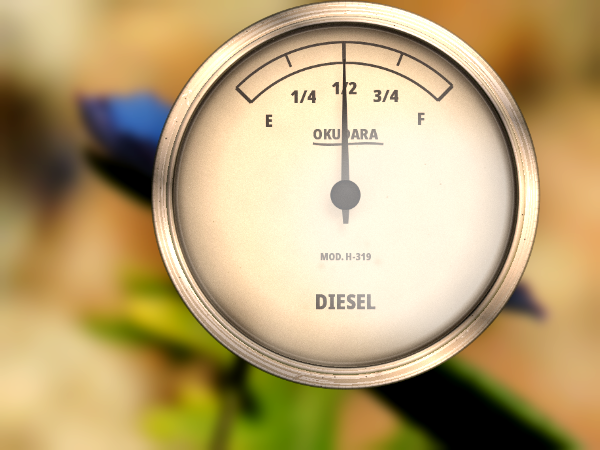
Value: 0.5
